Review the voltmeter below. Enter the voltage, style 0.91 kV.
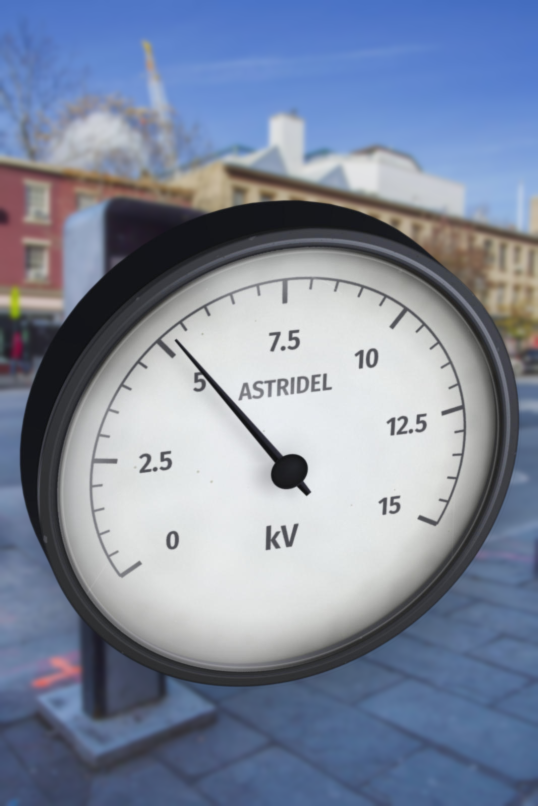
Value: 5.25 kV
